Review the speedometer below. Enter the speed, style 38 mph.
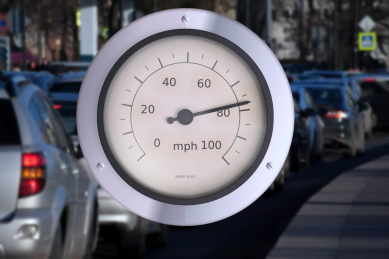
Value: 77.5 mph
